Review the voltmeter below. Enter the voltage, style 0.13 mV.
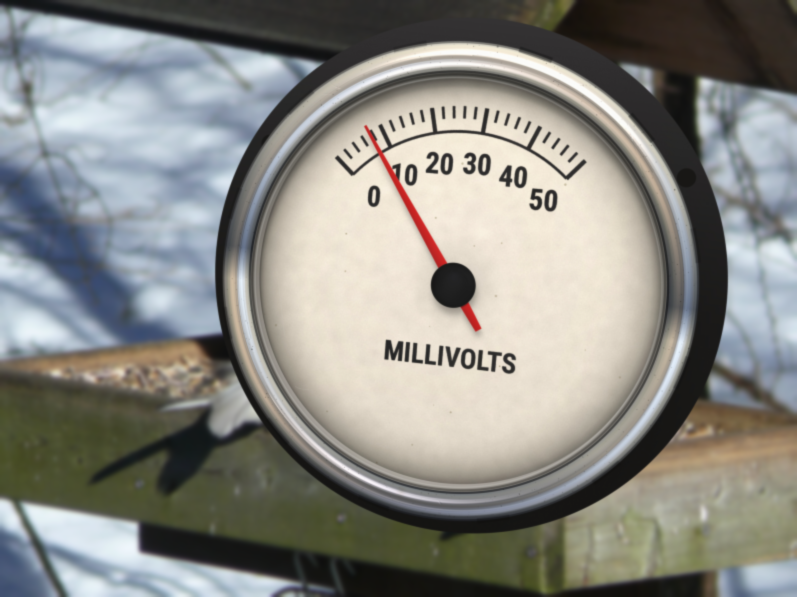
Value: 8 mV
